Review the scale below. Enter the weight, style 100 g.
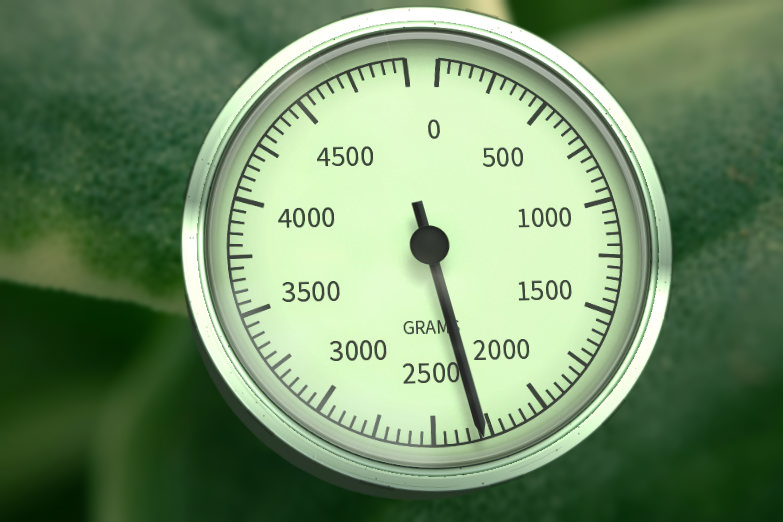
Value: 2300 g
